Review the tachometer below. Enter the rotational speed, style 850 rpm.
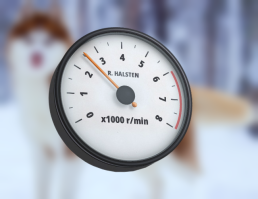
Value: 2500 rpm
